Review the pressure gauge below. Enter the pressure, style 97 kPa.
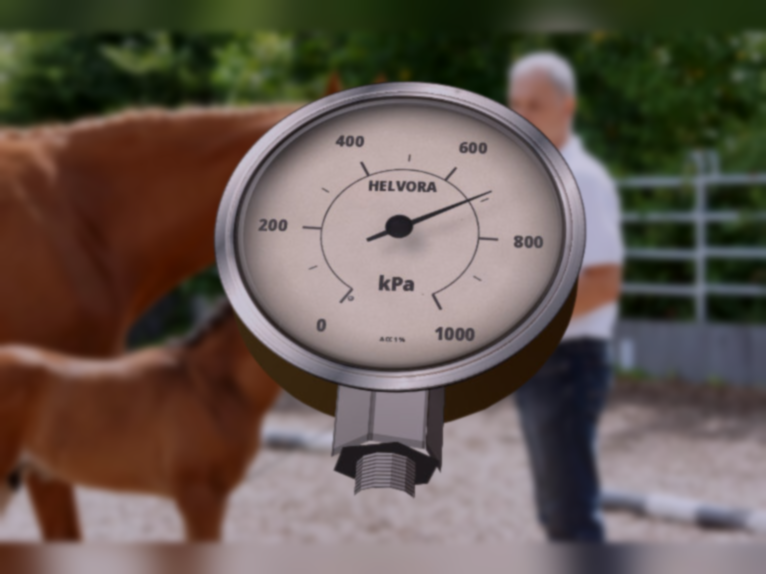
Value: 700 kPa
